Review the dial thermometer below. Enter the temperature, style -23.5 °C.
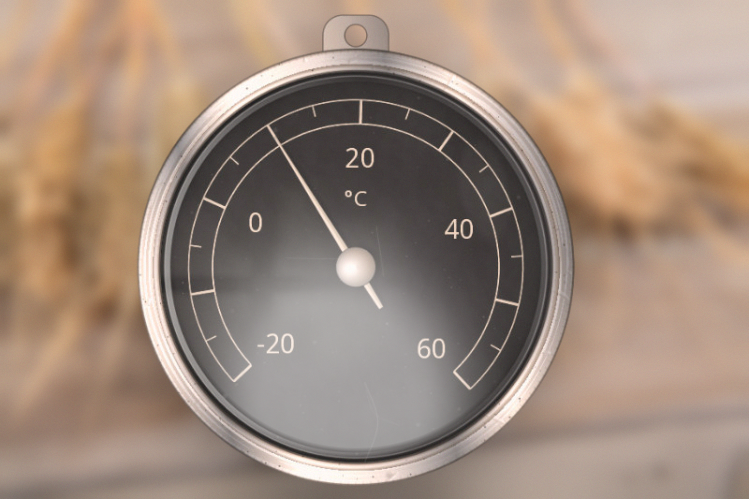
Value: 10 °C
